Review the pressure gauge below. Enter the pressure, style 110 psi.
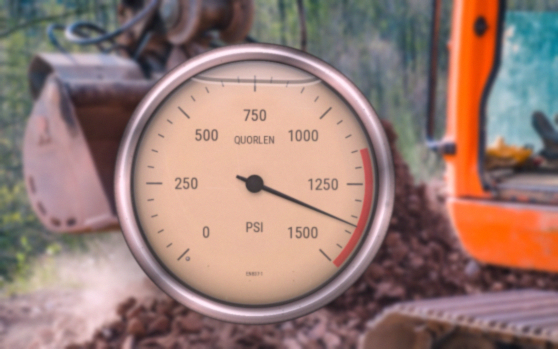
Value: 1375 psi
